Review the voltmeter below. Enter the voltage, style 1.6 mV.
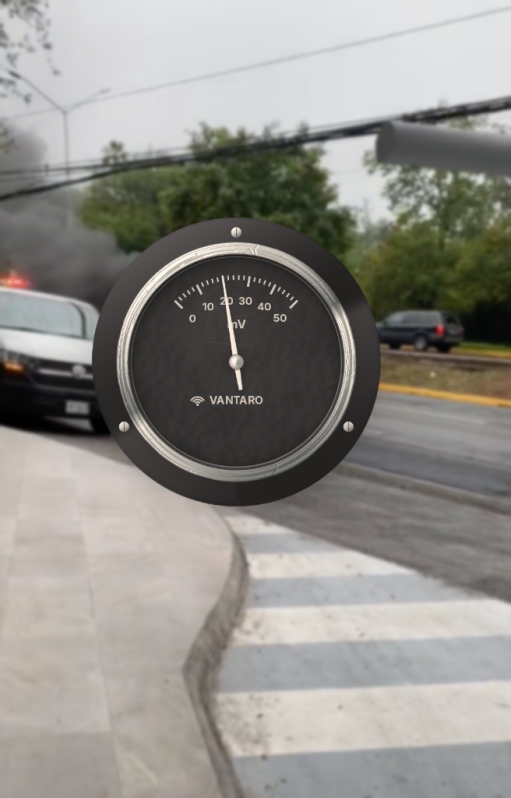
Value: 20 mV
